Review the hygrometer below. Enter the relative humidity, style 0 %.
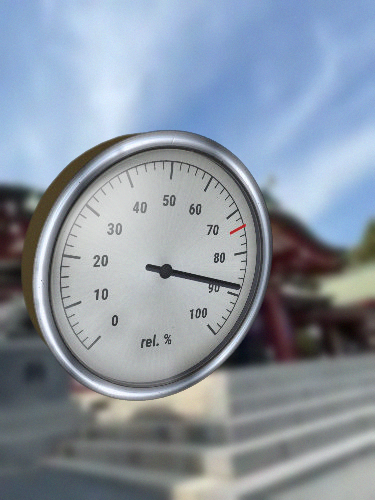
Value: 88 %
